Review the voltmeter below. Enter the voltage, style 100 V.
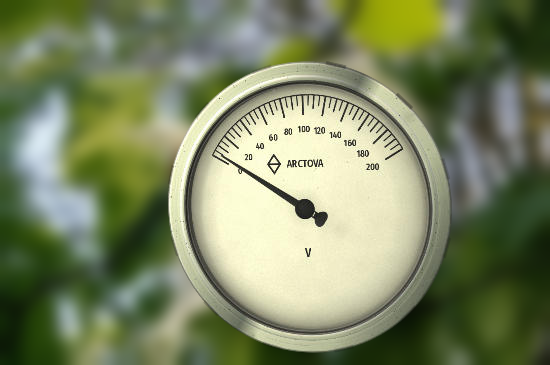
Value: 5 V
